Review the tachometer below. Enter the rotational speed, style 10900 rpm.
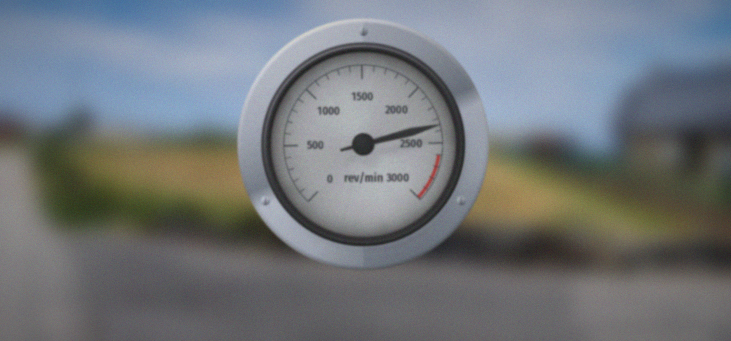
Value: 2350 rpm
